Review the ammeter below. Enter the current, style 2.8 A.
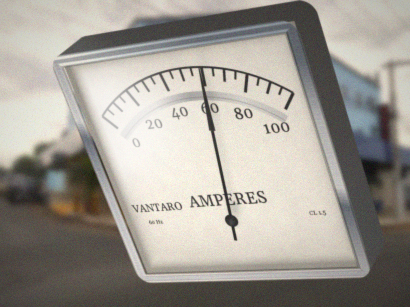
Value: 60 A
